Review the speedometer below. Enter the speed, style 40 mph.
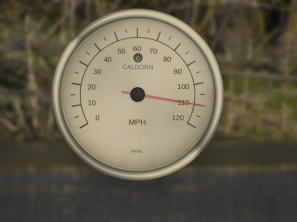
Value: 110 mph
